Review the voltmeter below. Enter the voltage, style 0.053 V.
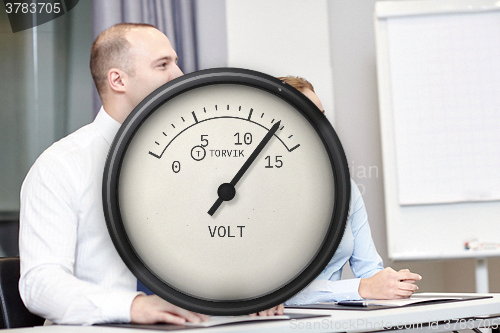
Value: 12.5 V
